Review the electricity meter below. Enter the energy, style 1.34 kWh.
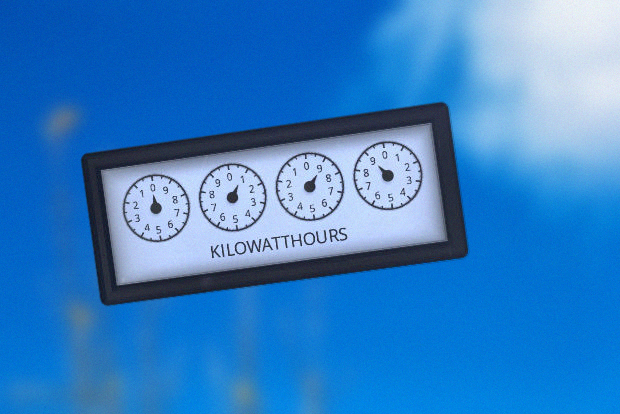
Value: 89 kWh
